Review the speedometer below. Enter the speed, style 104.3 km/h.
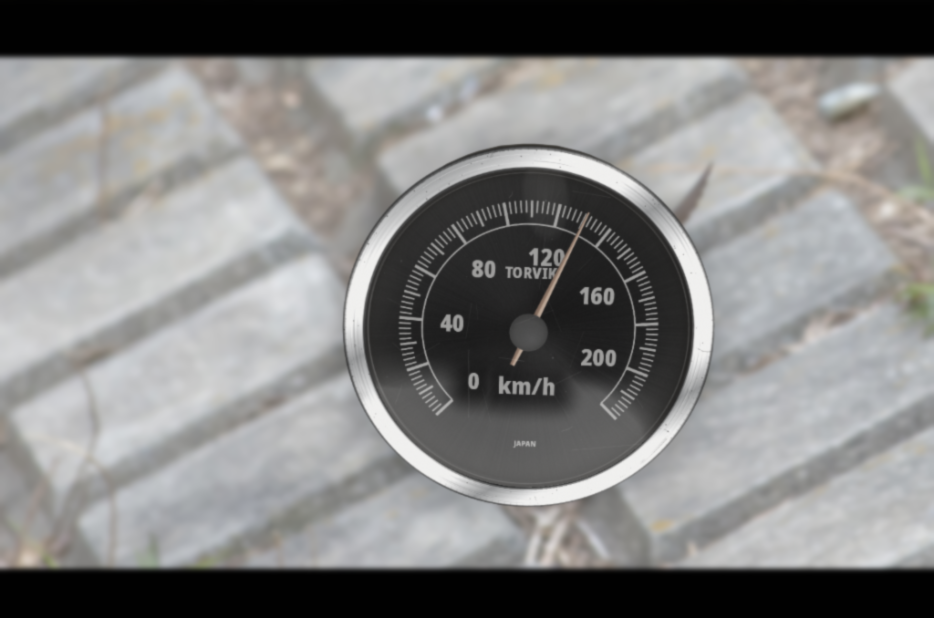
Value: 130 km/h
